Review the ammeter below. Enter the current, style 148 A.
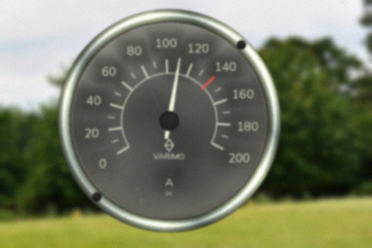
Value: 110 A
